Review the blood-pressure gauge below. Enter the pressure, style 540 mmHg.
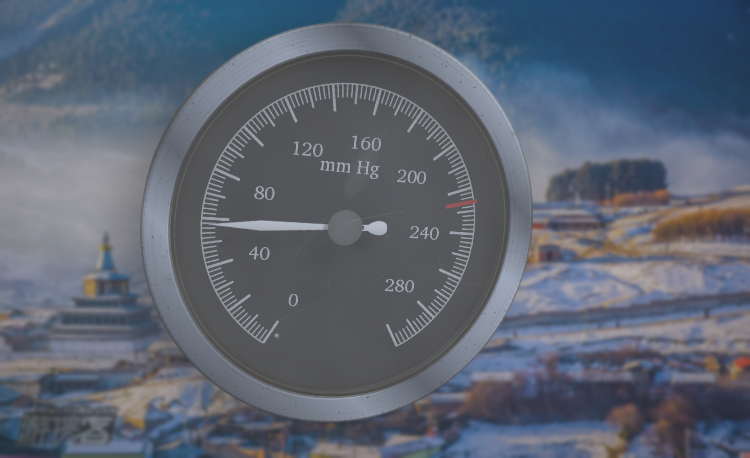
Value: 58 mmHg
